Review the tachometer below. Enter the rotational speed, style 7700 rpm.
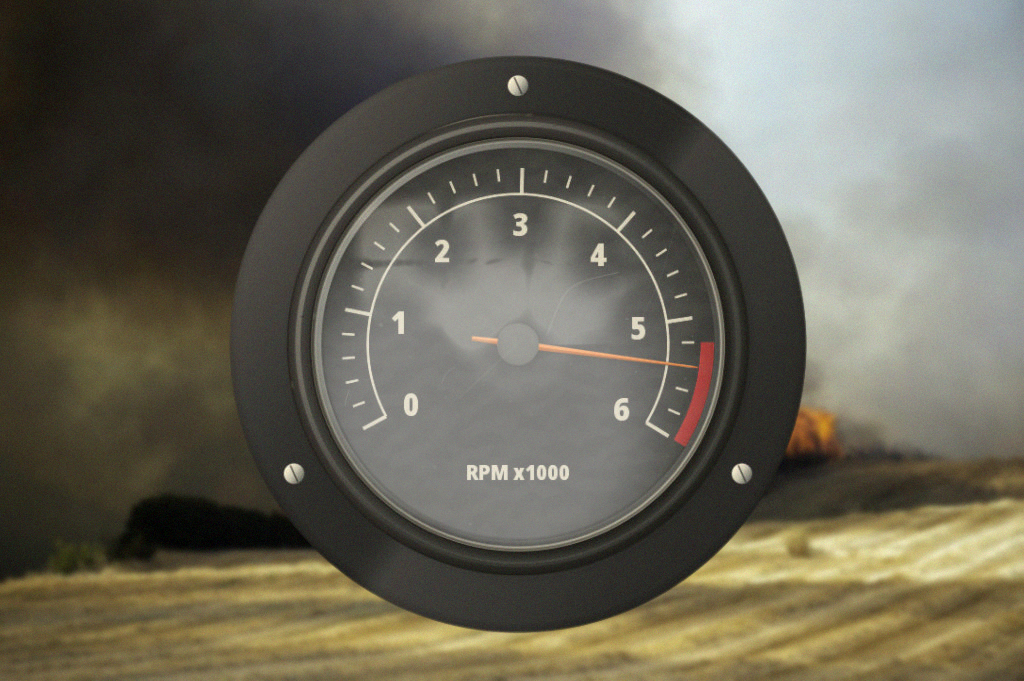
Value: 5400 rpm
